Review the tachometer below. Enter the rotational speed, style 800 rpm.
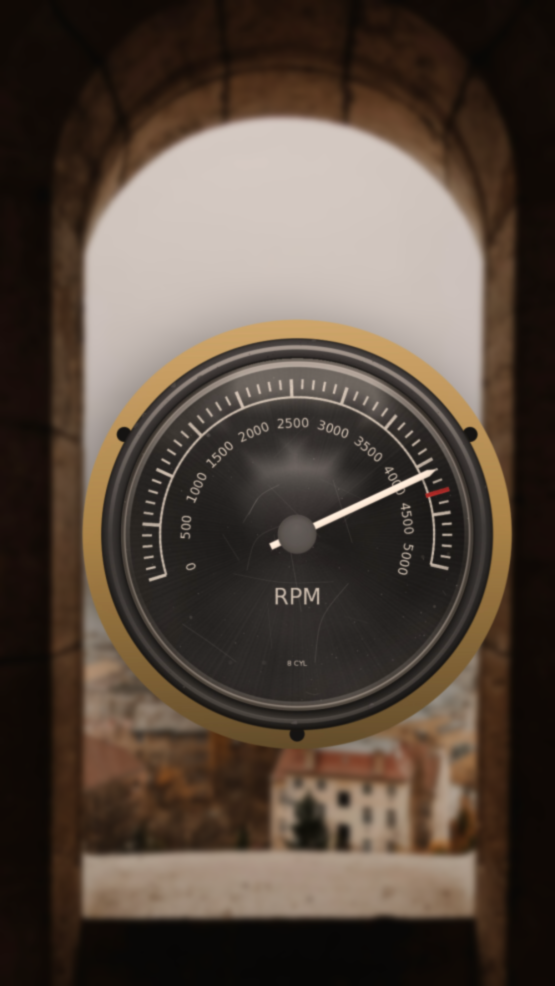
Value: 4100 rpm
